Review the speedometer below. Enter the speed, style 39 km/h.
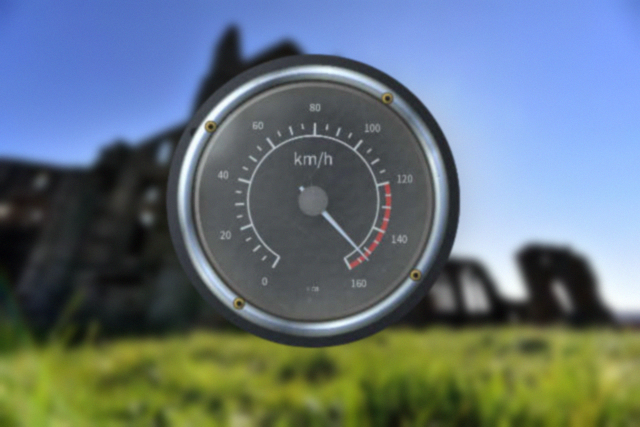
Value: 152.5 km/h
